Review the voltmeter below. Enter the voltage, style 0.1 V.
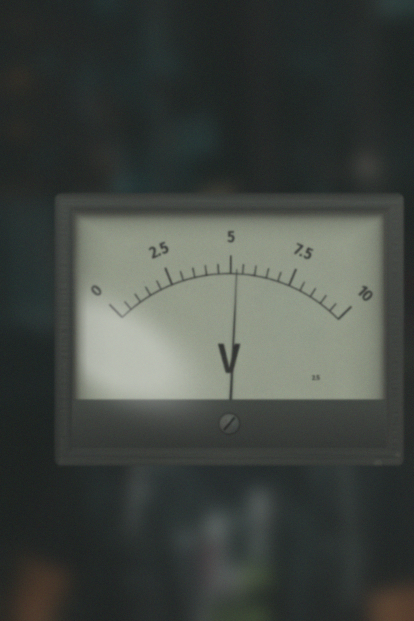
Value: 5.25 V
